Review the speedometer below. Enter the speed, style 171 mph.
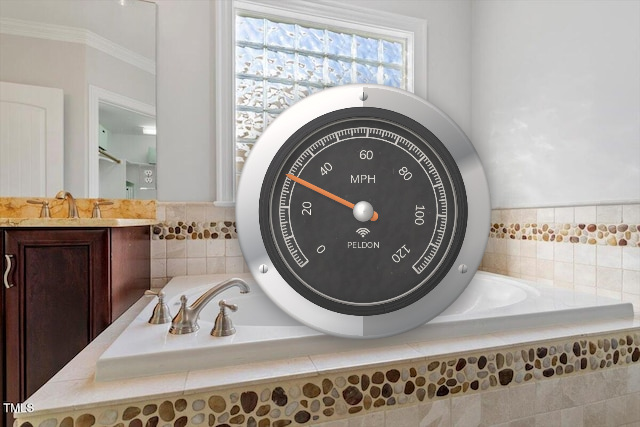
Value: 30 mph
